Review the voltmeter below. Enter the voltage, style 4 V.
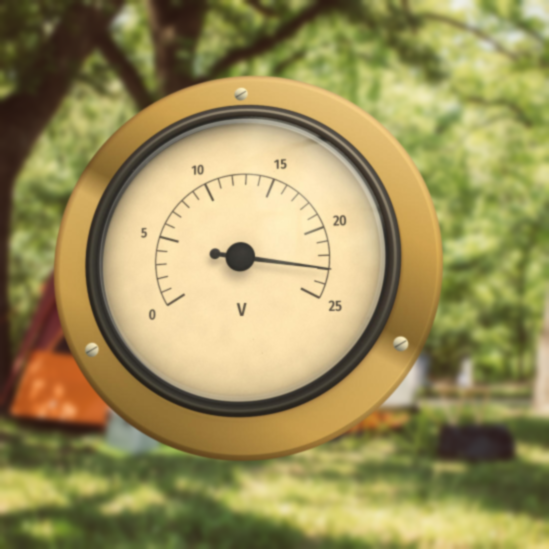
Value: 23 V
